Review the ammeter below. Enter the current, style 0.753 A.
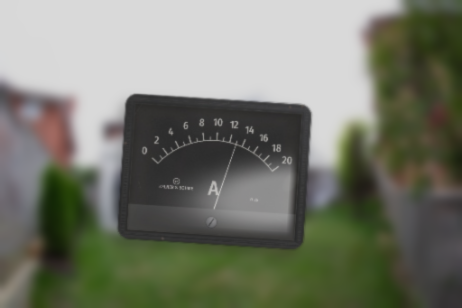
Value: 13 A
